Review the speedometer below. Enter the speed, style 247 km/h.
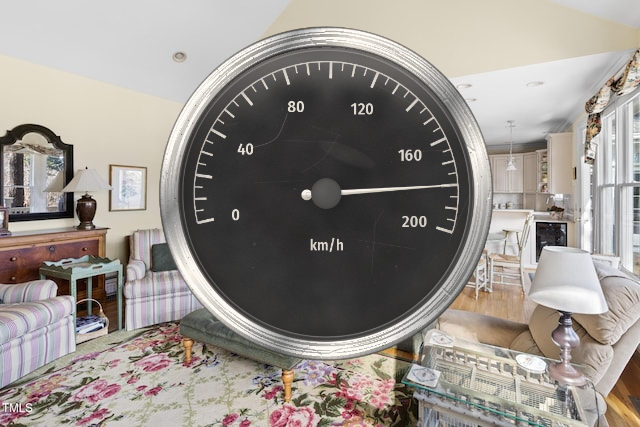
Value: 180 km/h
